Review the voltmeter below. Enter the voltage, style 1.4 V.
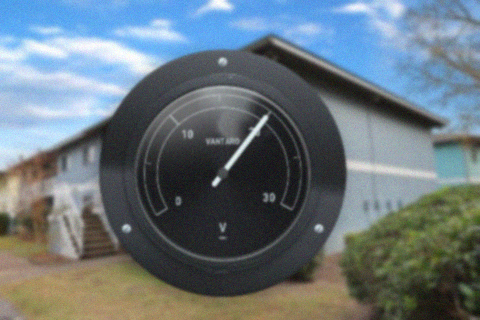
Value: 20 V
